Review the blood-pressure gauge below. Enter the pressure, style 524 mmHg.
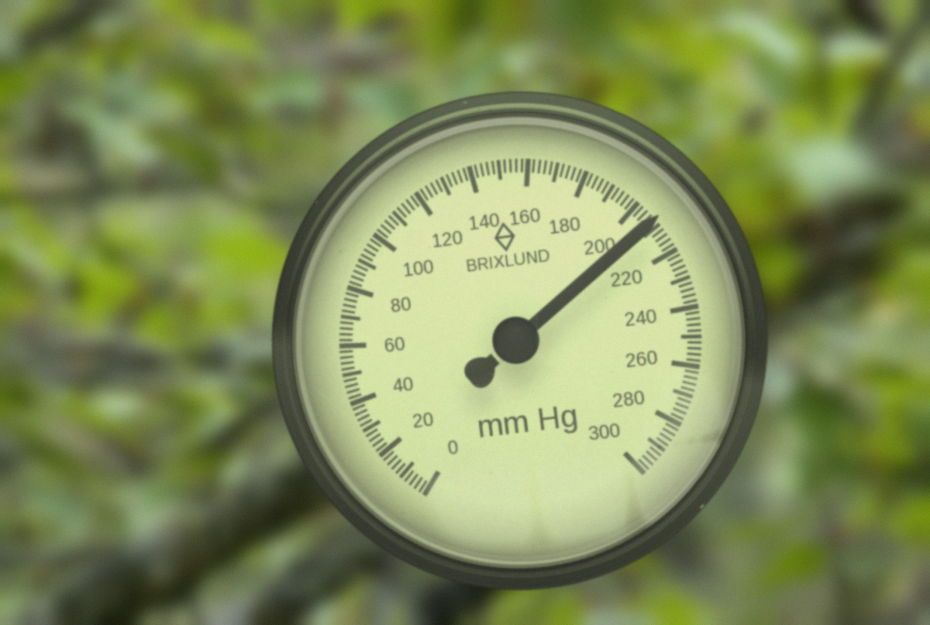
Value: 208 mmHg
